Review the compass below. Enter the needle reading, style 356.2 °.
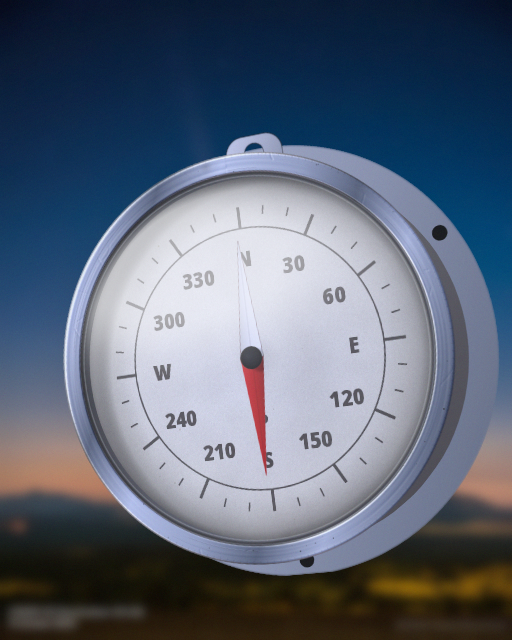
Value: 180 °
